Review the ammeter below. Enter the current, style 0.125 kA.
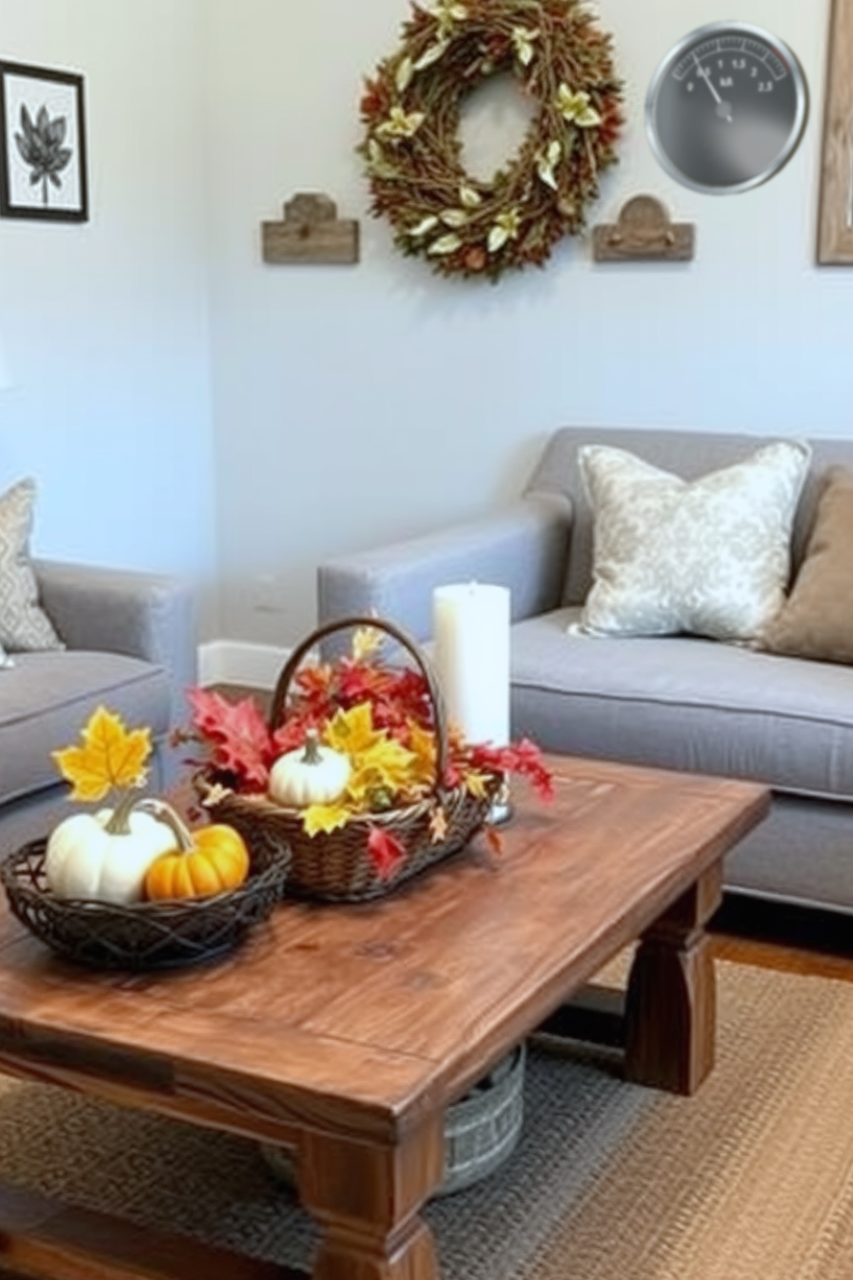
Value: 0.5 kA
